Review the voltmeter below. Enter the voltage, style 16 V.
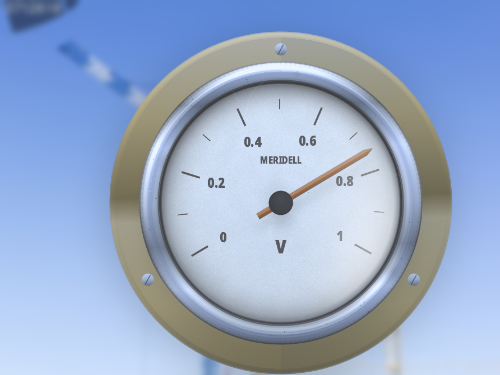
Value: 0.75 V
